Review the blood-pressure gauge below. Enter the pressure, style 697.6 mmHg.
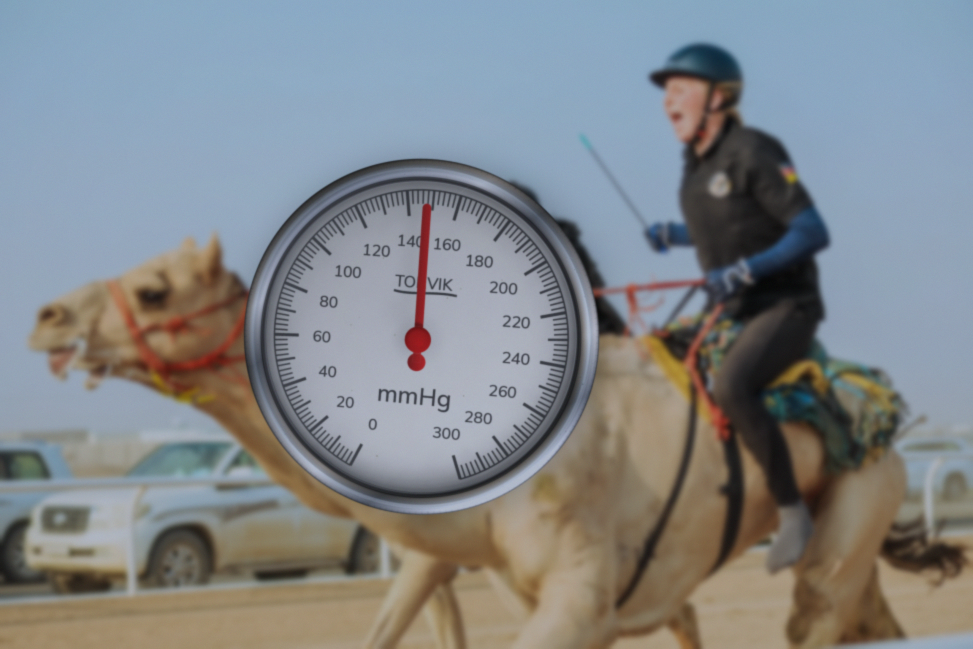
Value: 148 mmHg
